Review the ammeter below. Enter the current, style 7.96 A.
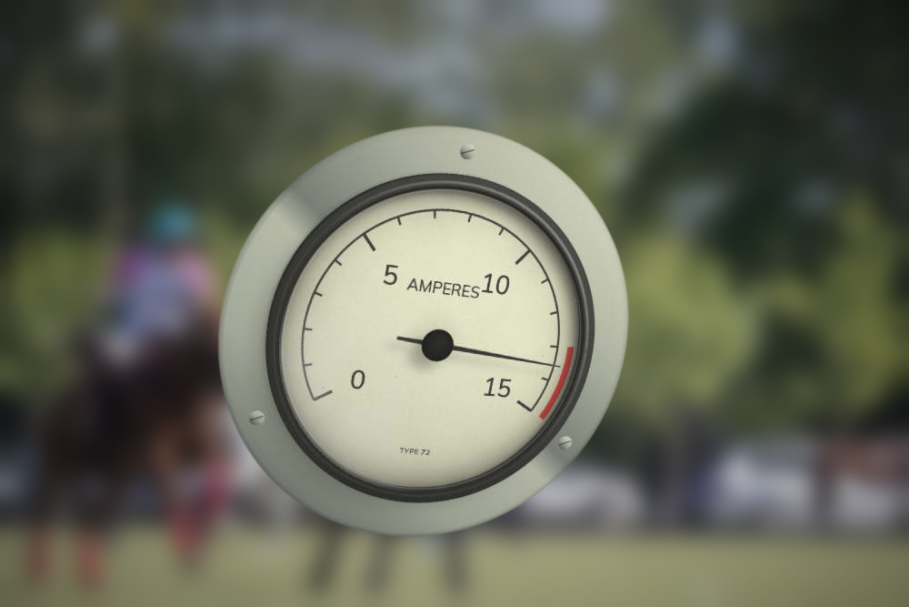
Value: 13.5 A
